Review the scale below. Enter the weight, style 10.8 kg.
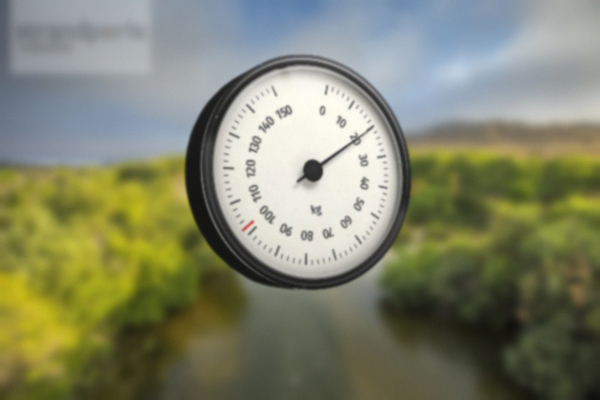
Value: 20 kg
